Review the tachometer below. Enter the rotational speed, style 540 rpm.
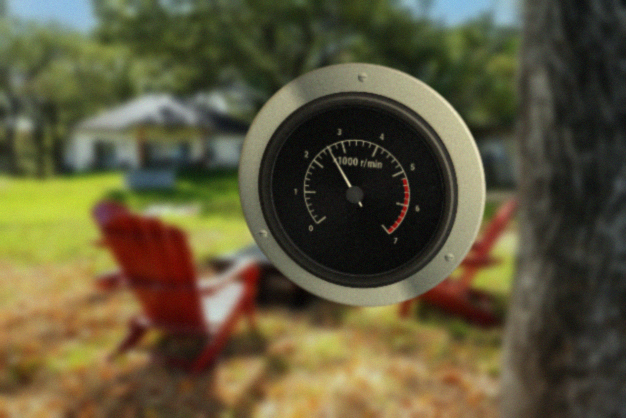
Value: 2600 rpm
